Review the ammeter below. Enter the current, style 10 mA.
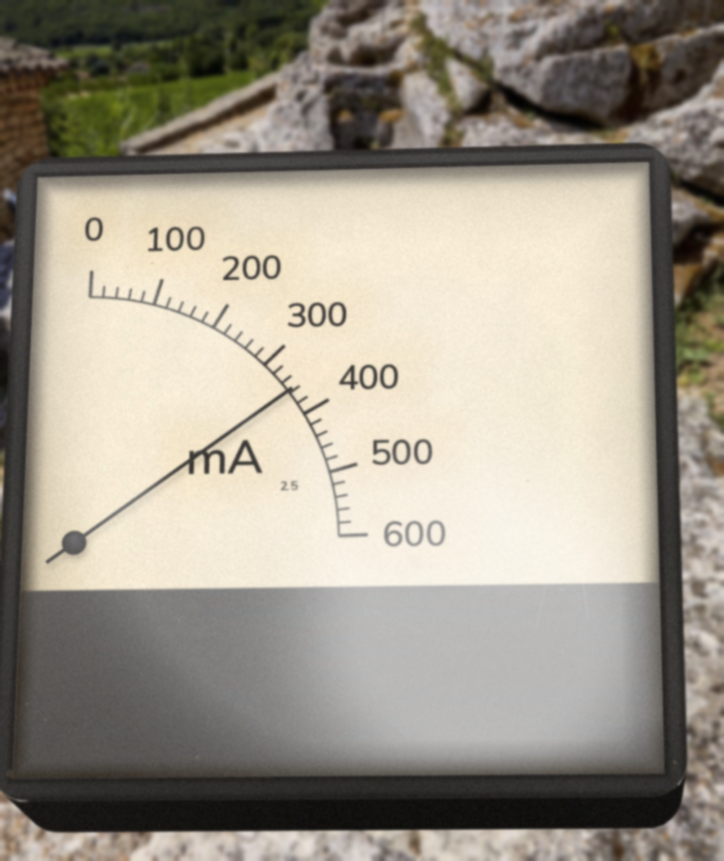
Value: 360 mA
